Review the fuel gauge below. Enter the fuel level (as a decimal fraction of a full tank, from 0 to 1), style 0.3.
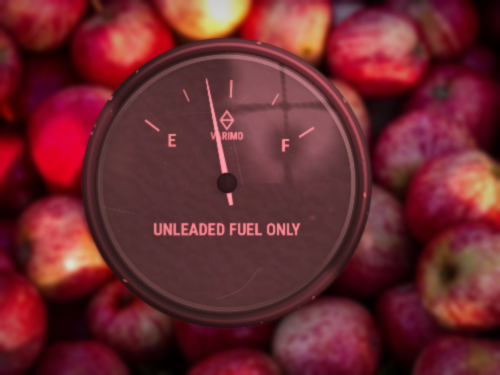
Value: 0.375
